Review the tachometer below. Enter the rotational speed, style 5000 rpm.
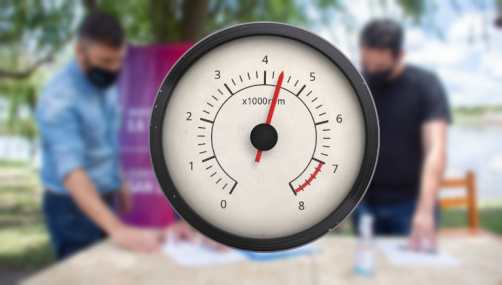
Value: 4400 rpm
